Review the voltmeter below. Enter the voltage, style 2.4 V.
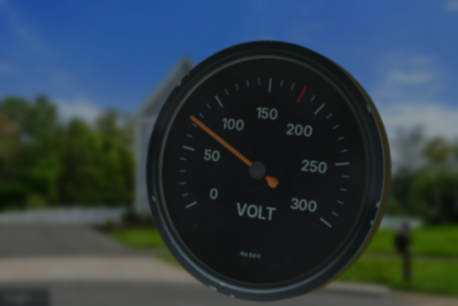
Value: 75 V
